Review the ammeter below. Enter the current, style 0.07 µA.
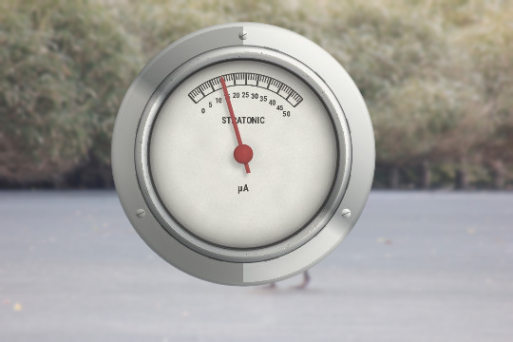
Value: 15 µA
